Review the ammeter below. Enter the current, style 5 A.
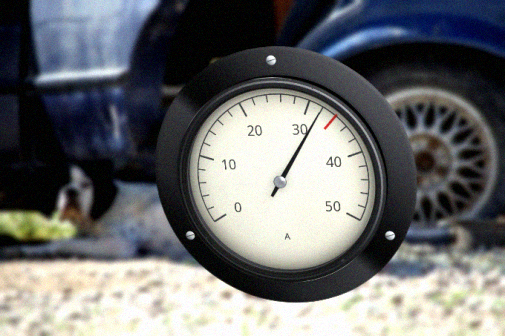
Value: 32 A
